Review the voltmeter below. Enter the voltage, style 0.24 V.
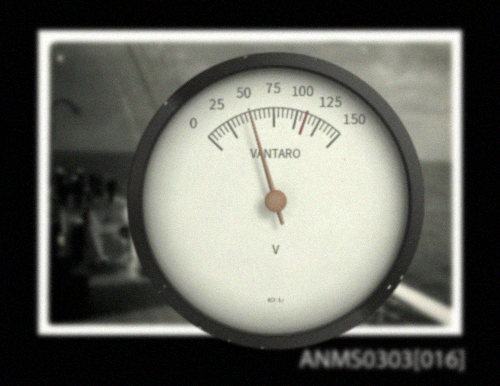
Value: 50 V
